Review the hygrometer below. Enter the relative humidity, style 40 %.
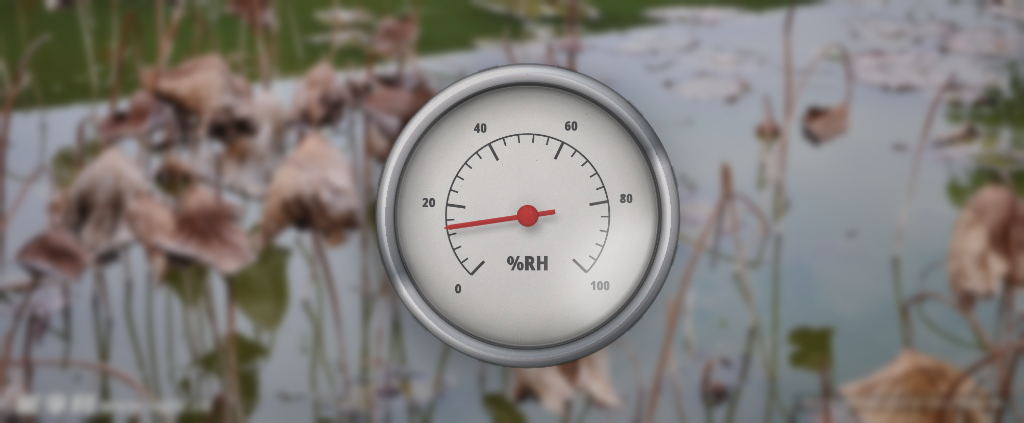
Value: 14 %
